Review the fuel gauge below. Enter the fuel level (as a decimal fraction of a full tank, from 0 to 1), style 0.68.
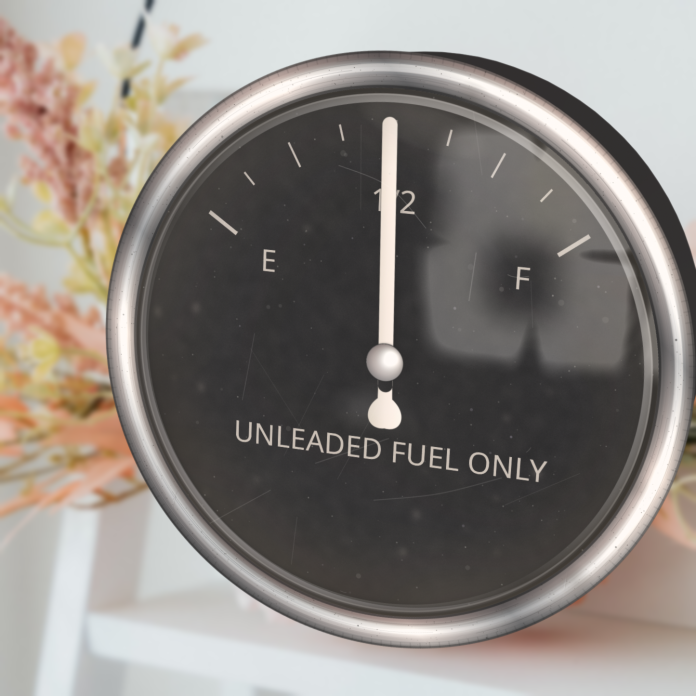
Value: 0.5
